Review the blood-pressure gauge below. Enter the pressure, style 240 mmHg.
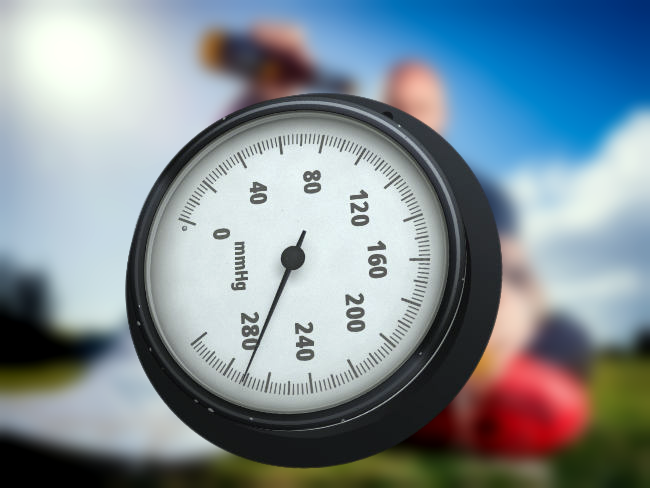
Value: 270 mmHg
